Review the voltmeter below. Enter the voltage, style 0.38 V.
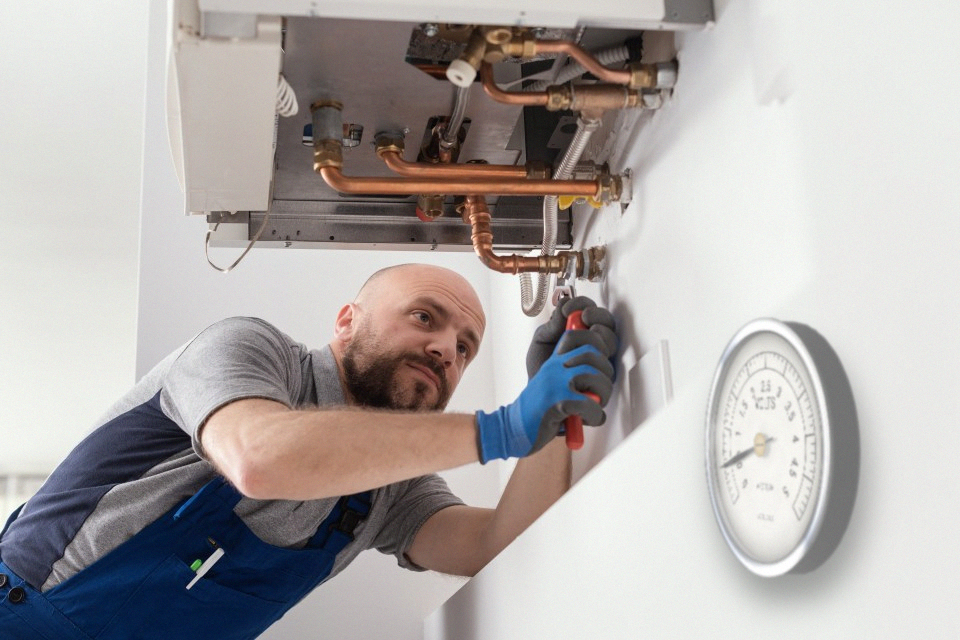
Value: 0.5 V
